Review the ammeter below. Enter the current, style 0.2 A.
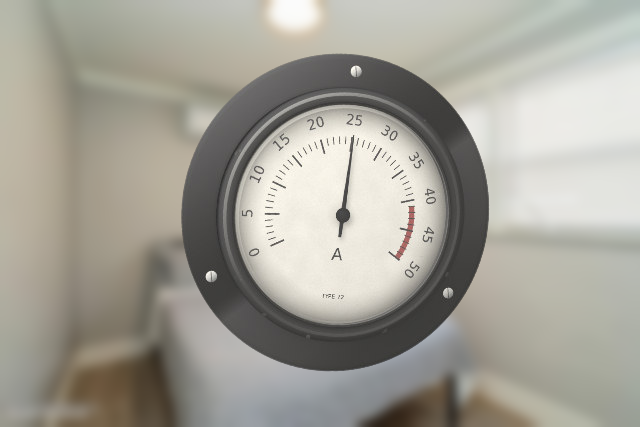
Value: 25 A
